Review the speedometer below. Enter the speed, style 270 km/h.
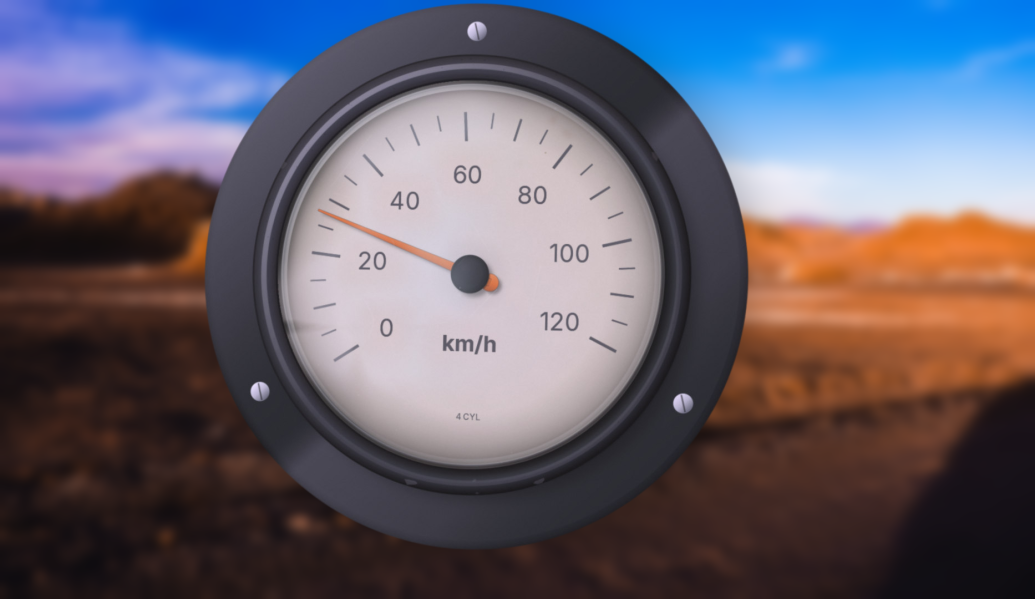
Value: 27.5 km/h
